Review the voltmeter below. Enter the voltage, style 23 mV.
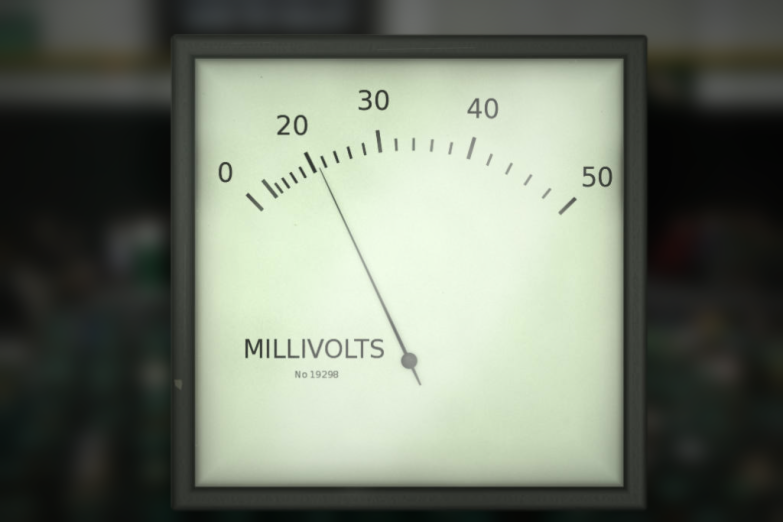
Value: 21 mV
